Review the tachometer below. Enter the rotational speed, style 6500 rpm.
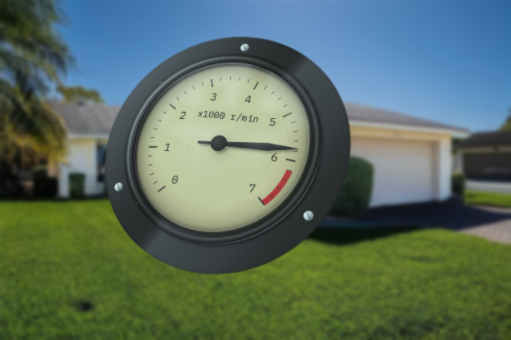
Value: 5800 rpm
